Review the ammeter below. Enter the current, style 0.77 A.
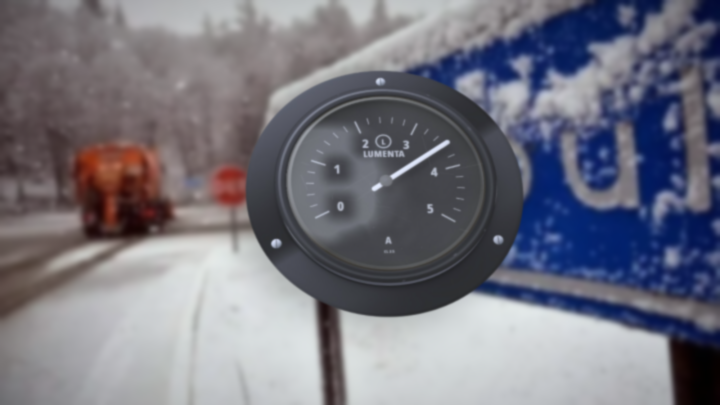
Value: 3.6 A
